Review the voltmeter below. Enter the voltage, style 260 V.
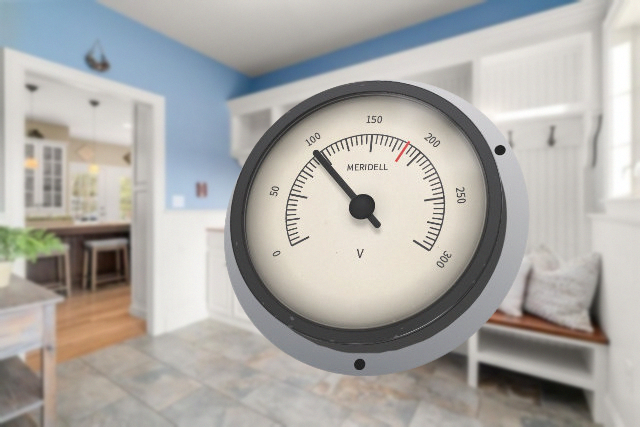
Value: 95 V
